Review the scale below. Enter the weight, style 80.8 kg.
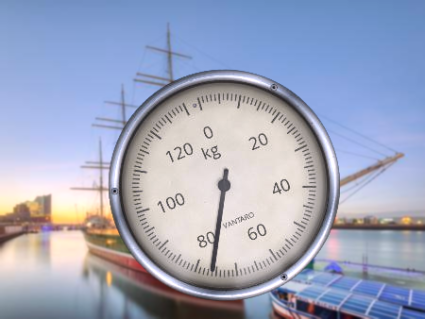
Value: 76 kg
